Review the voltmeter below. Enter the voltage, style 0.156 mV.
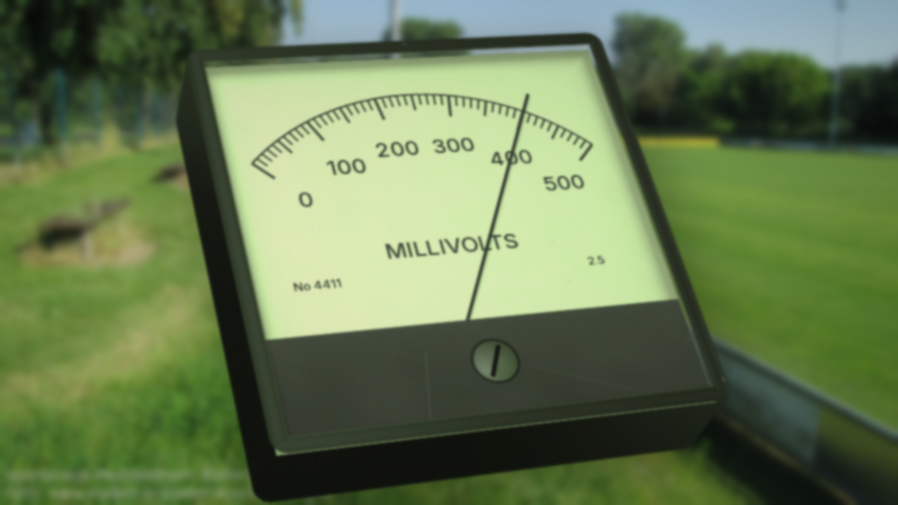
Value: 400 mV
